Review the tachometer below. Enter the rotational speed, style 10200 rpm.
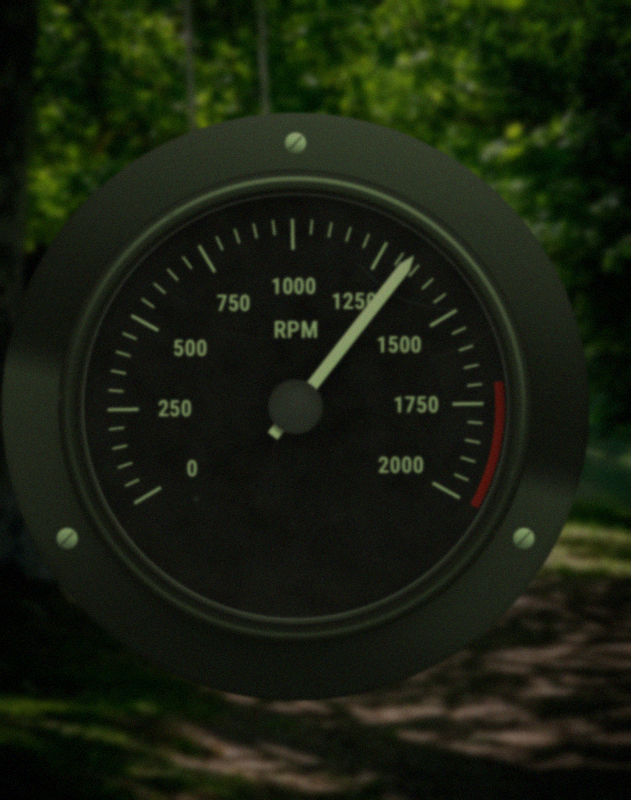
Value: 1325 rpm
